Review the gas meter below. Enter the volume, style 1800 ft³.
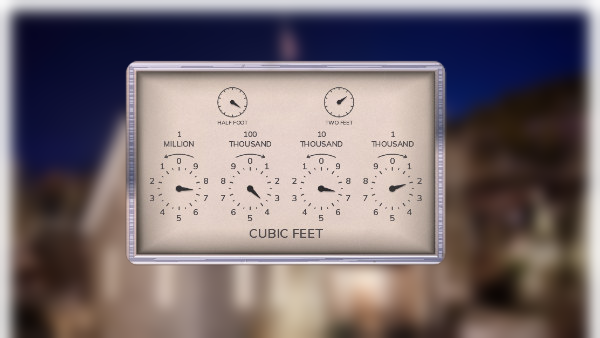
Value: 737200 ft³
